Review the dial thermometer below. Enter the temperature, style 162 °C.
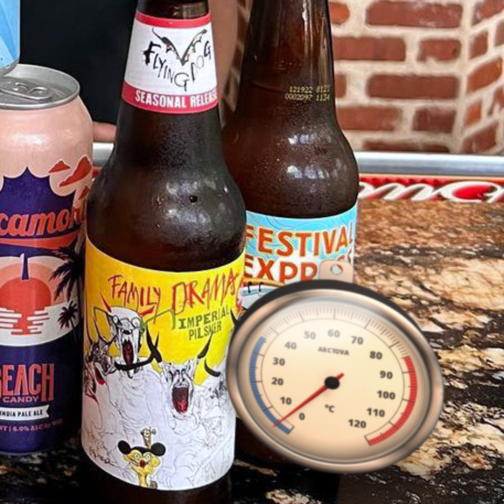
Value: 5 °C
